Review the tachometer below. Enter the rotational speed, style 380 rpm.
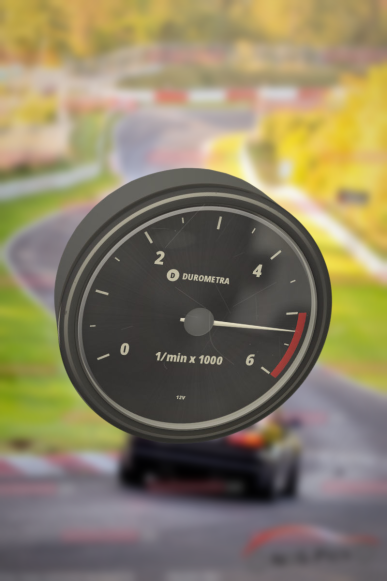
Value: 5250 rpm
